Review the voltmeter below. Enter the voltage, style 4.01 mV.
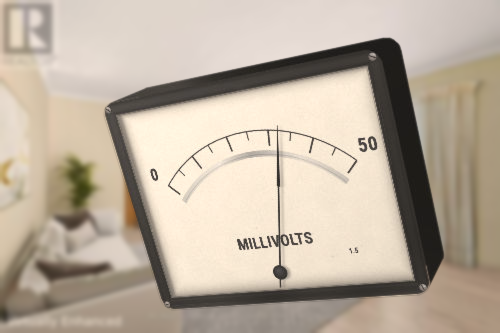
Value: 32.5 mV
